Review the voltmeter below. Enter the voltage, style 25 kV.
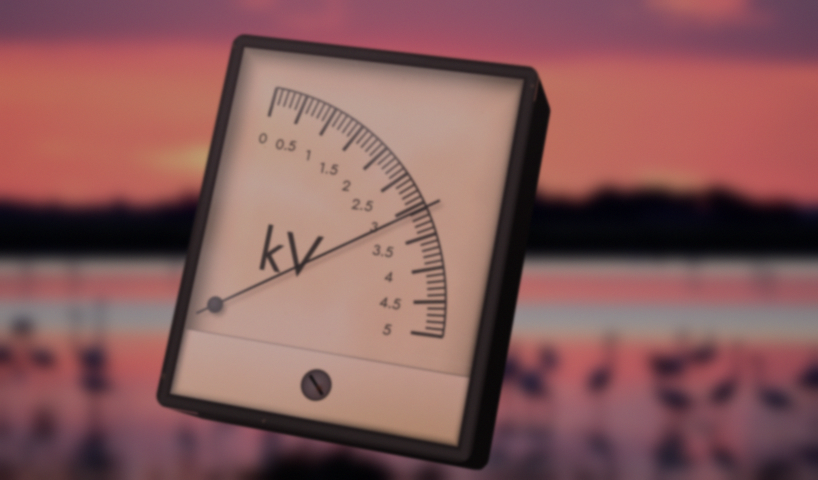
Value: 3.1 kV
